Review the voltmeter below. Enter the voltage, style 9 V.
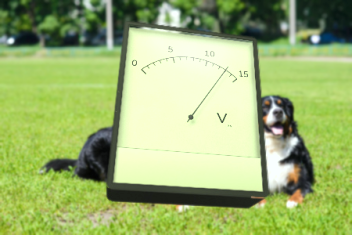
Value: 13 V
